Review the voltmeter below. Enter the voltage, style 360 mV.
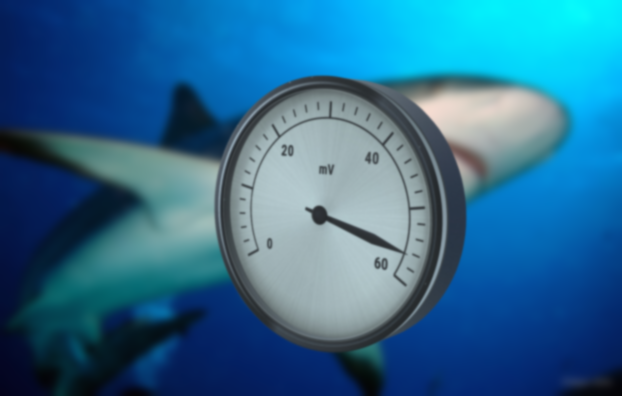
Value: 56 mV
